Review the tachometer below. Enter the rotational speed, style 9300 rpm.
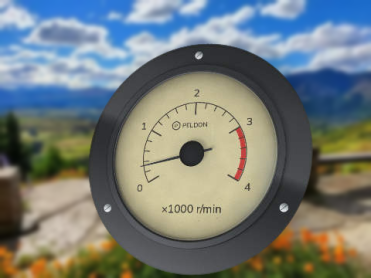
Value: 300 rpm
